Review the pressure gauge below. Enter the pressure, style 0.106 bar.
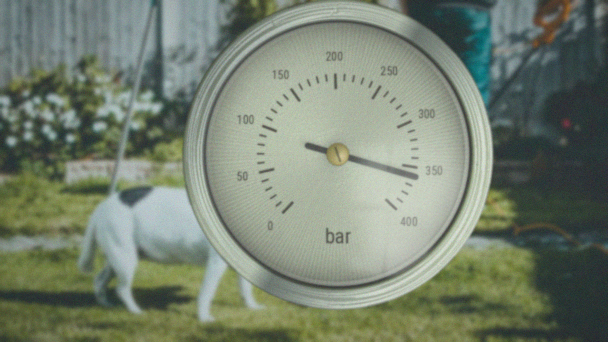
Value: 360 bar
